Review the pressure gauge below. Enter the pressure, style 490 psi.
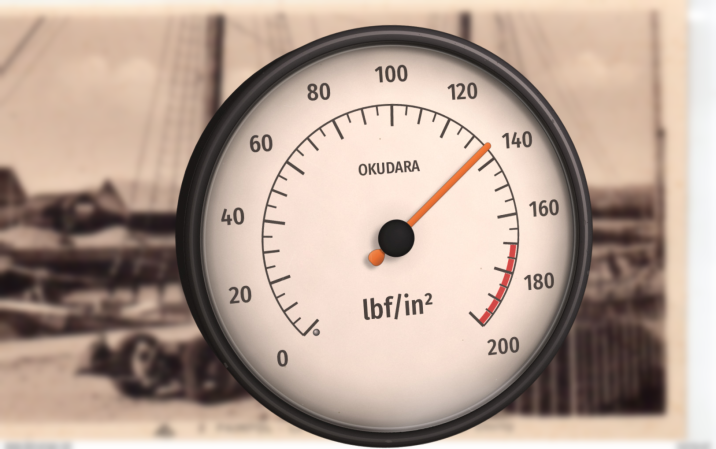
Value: 135 psi
